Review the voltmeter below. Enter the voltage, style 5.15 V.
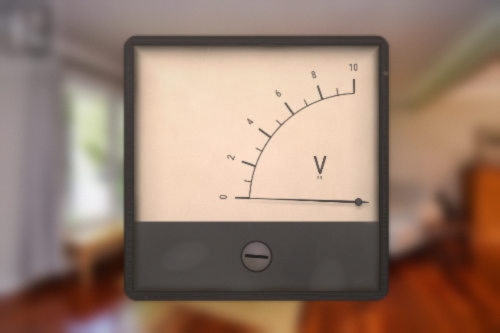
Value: 0 V
